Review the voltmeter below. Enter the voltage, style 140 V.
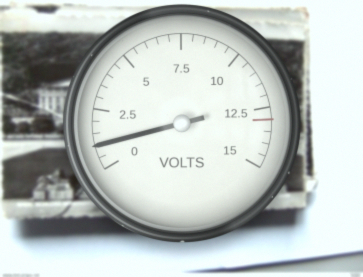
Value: 1 V
